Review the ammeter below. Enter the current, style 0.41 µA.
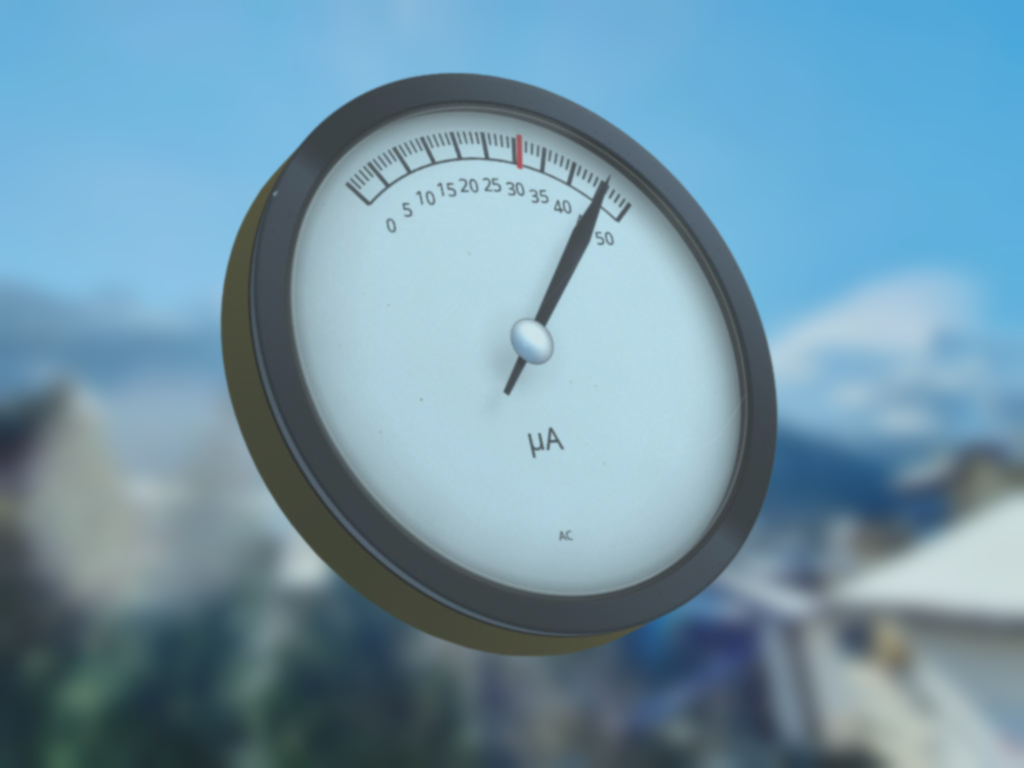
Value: 45 µA
